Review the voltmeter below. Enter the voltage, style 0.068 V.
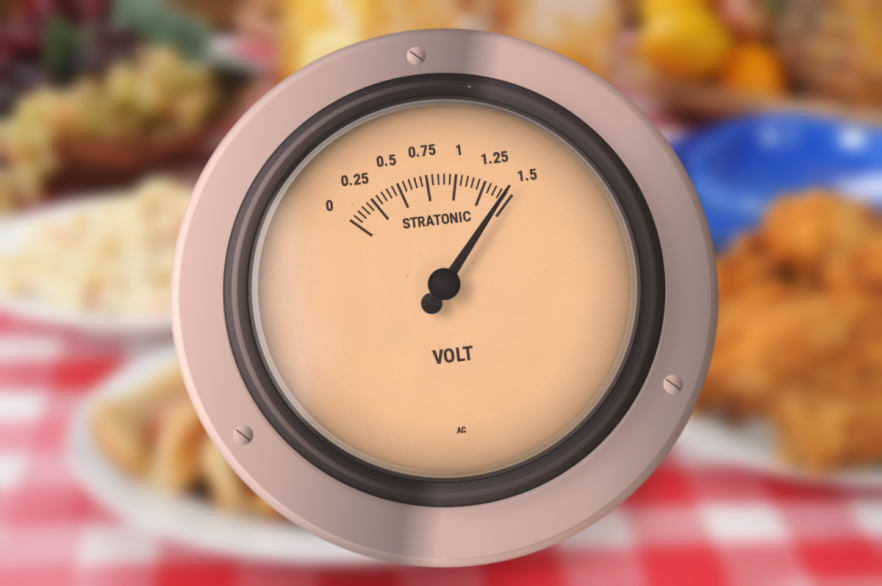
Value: 1.45 V
